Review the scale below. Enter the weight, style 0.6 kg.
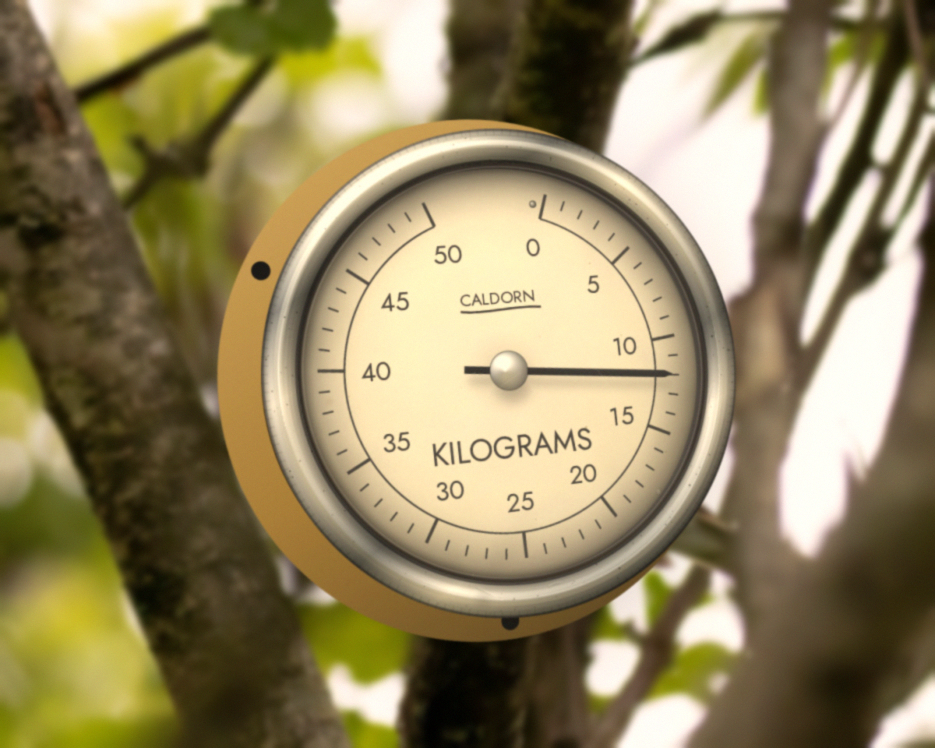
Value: 12 kg
